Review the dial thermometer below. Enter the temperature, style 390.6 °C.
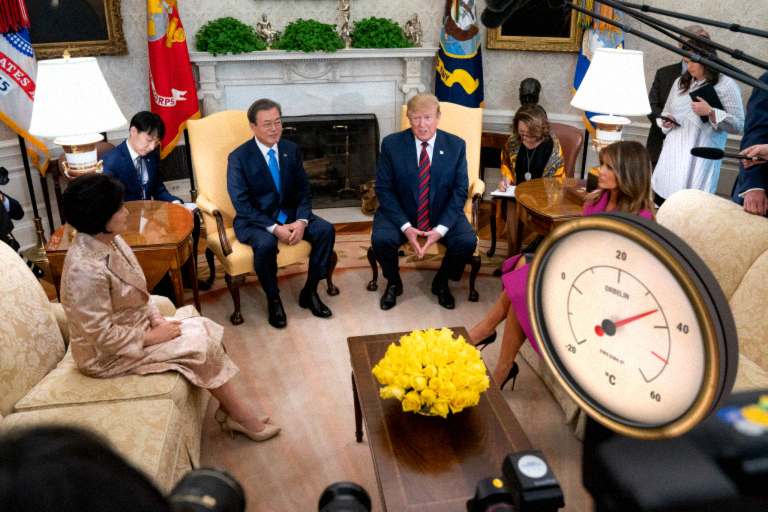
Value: 35 °C
